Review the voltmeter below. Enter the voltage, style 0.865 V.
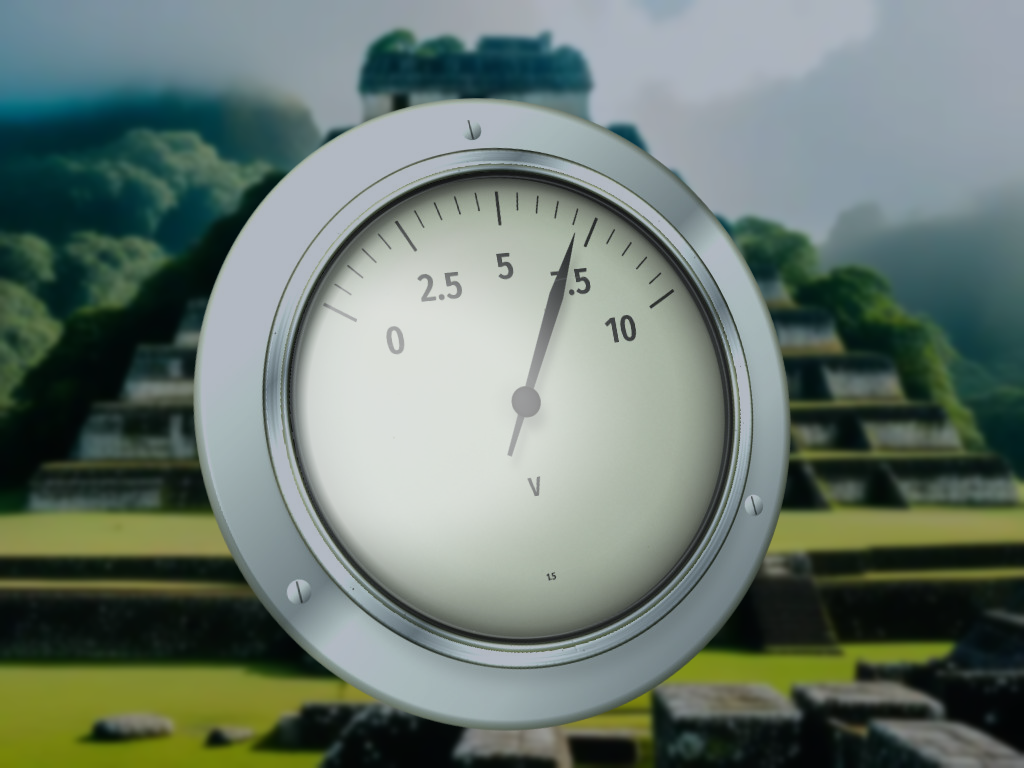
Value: 7 V
